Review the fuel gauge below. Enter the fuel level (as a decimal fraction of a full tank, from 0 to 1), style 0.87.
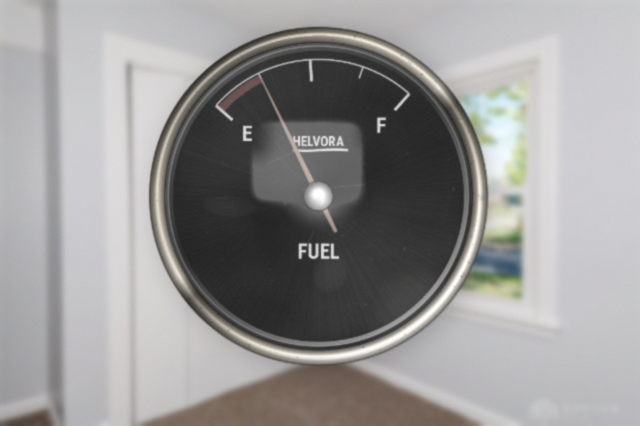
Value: 0.25
